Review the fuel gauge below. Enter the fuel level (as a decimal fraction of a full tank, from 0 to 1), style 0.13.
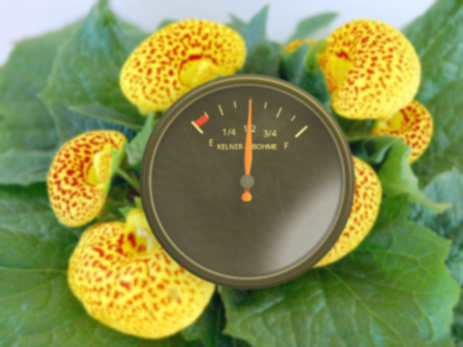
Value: 0.5
